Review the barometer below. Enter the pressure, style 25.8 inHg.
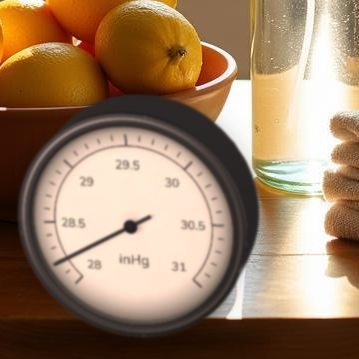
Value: 28.2 inHg
